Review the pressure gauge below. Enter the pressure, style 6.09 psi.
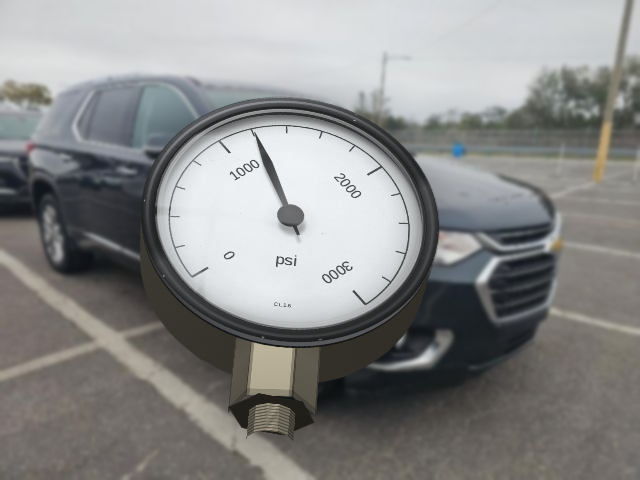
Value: 1200 psi
